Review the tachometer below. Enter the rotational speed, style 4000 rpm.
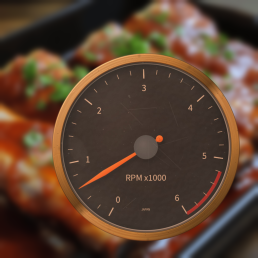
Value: 600 rpm
